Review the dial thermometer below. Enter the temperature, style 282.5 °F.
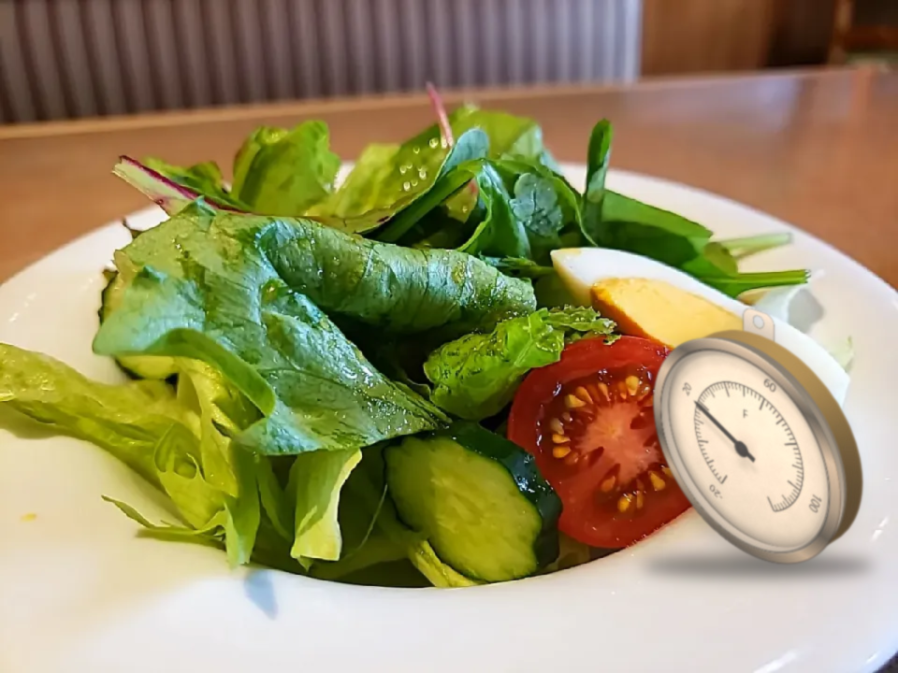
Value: 20 °F
